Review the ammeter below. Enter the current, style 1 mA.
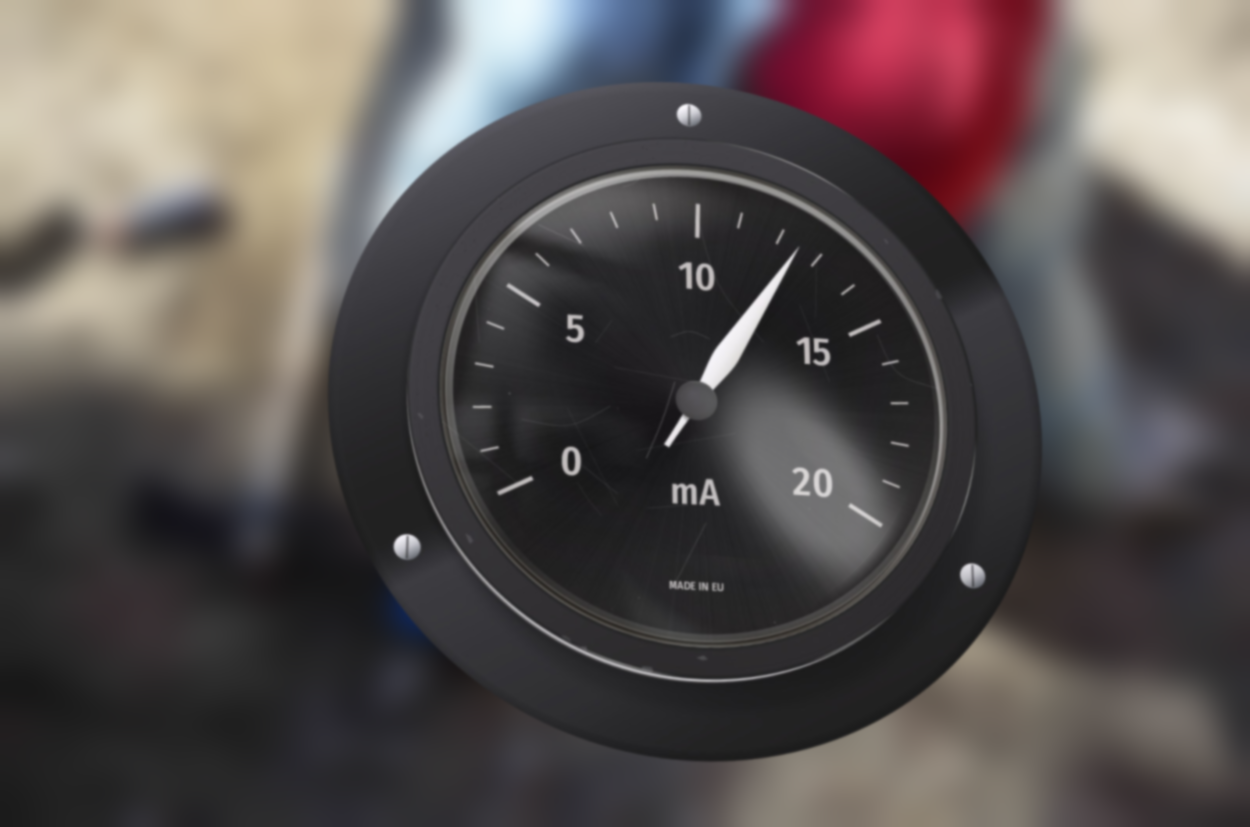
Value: 12.5 mA
